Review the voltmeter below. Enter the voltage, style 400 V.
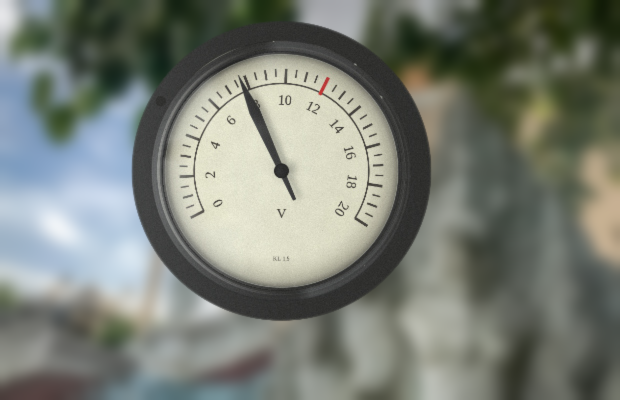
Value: 7.75 V
